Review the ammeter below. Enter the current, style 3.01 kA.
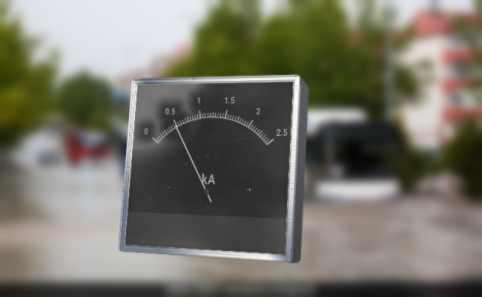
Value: 0.5 kA
